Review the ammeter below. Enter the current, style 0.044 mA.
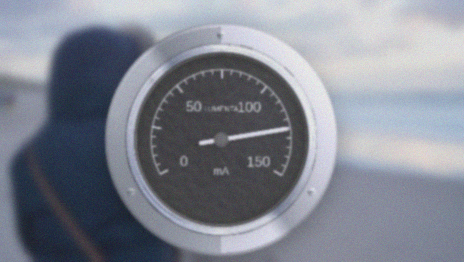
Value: 125 mA
